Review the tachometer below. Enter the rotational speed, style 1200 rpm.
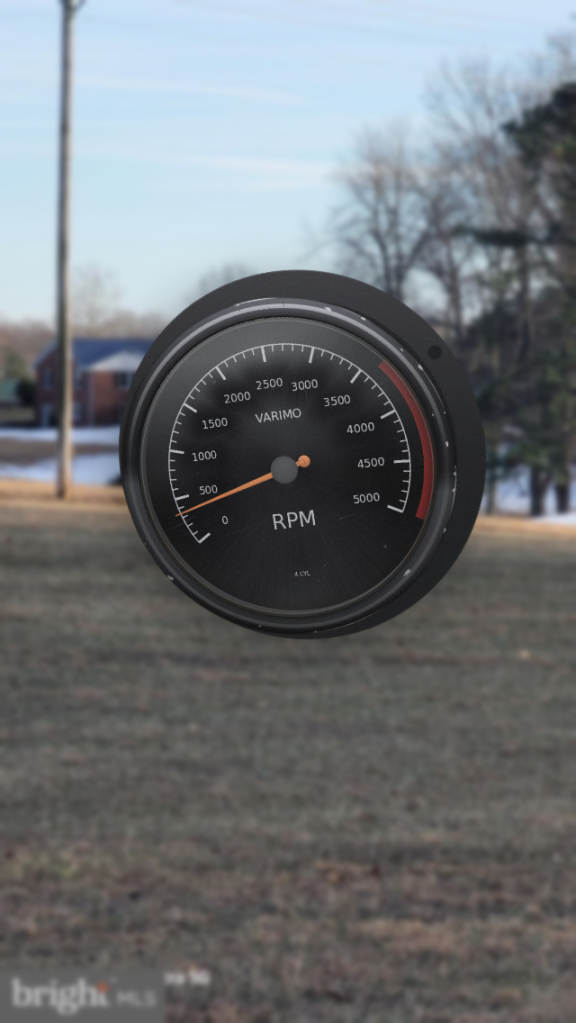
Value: 350 rpm
